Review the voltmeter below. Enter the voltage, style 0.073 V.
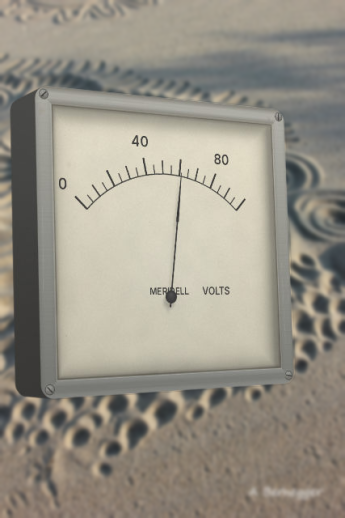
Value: 60 V
